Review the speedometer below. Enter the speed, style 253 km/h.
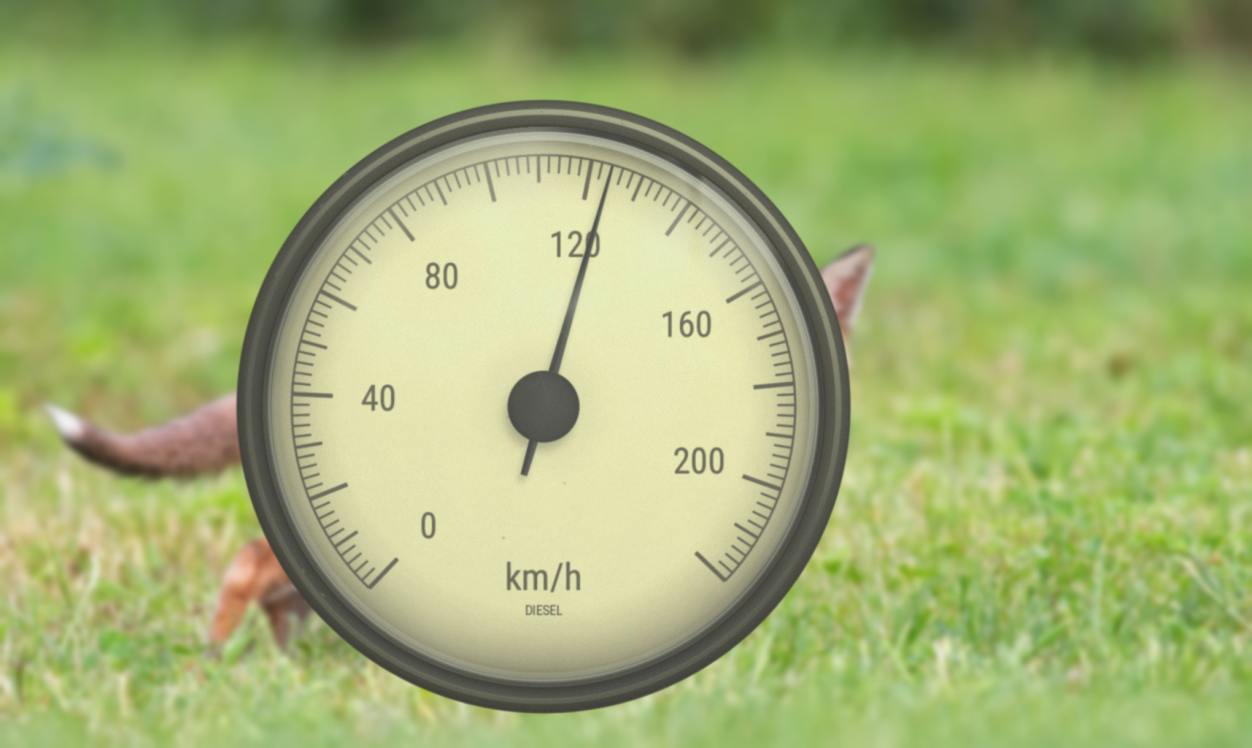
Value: 124 km/h
